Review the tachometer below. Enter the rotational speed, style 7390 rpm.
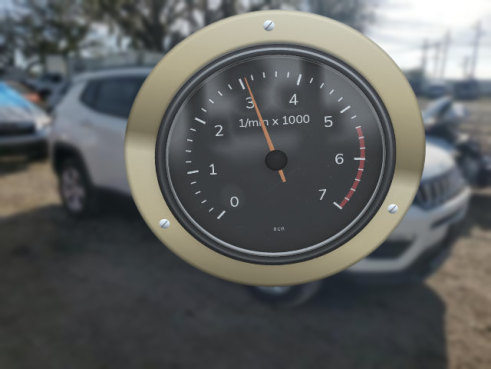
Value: 3100 rpm
